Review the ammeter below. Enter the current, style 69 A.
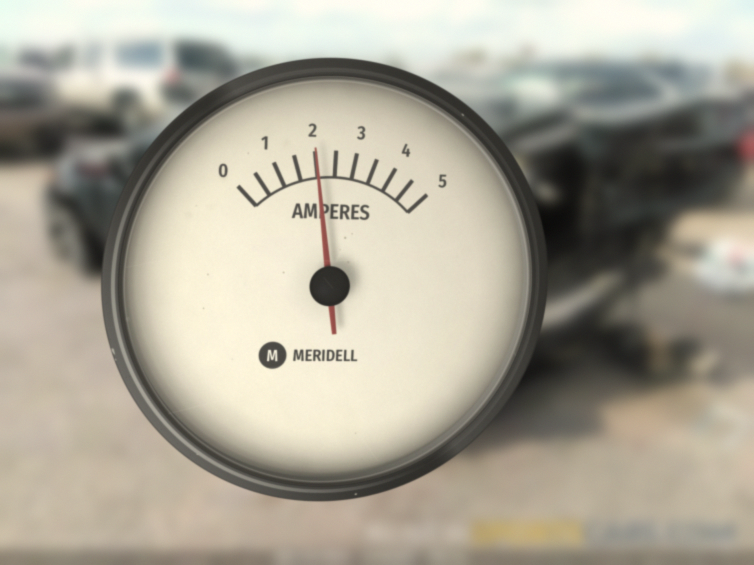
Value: 2 A
